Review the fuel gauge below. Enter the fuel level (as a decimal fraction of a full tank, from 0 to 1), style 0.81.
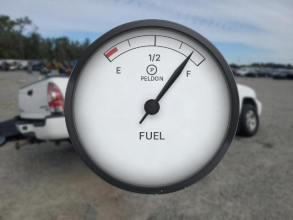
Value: 0.875
